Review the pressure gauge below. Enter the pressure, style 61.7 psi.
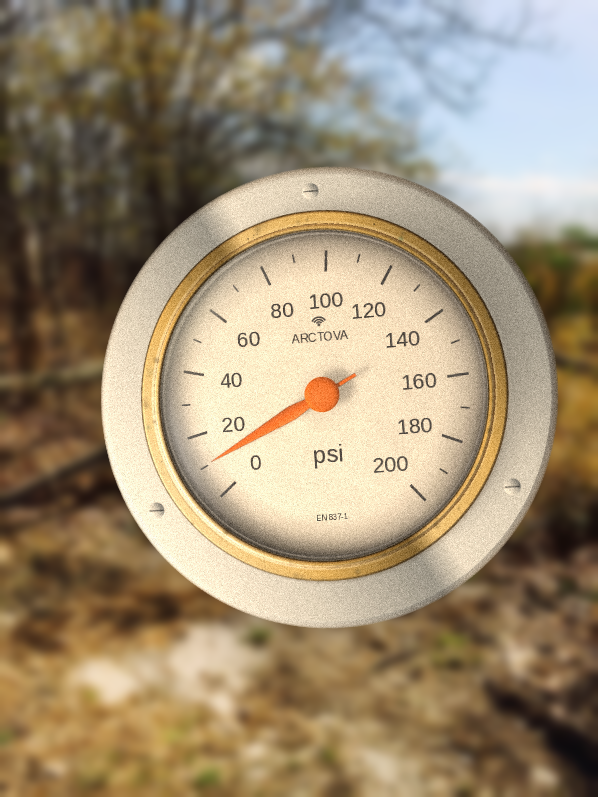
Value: 10 psi
